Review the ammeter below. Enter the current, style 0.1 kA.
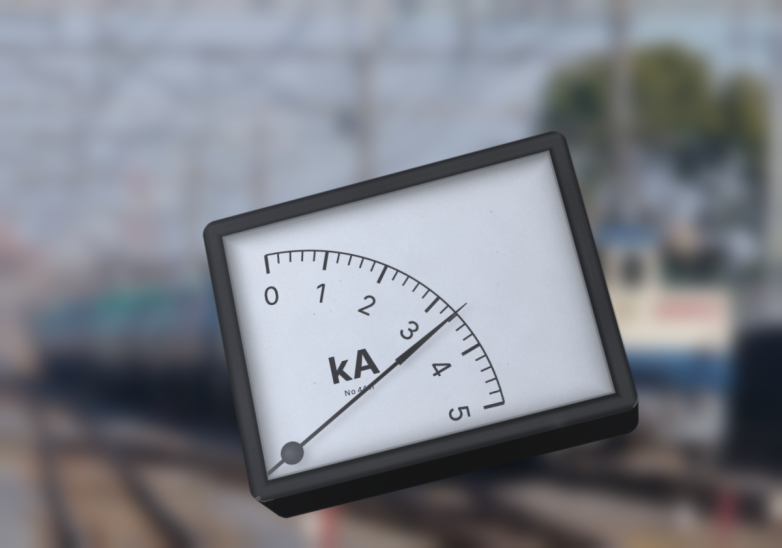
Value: 3.4 kA
